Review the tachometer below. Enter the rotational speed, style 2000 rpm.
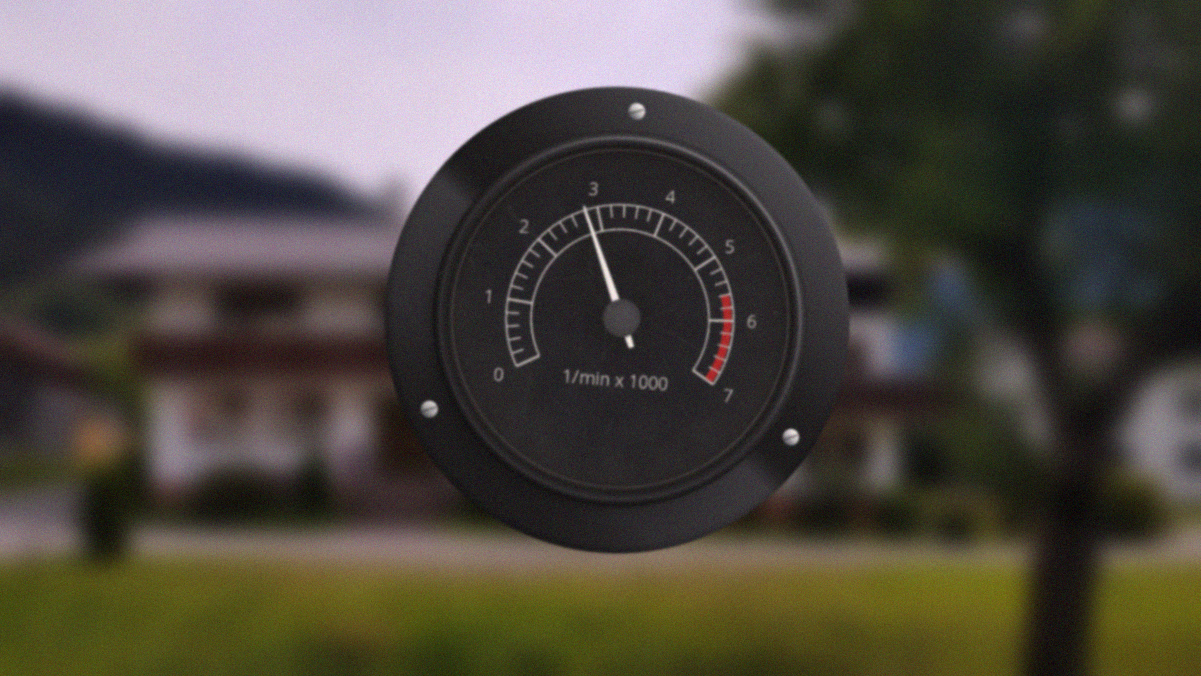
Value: 2800 rpm
